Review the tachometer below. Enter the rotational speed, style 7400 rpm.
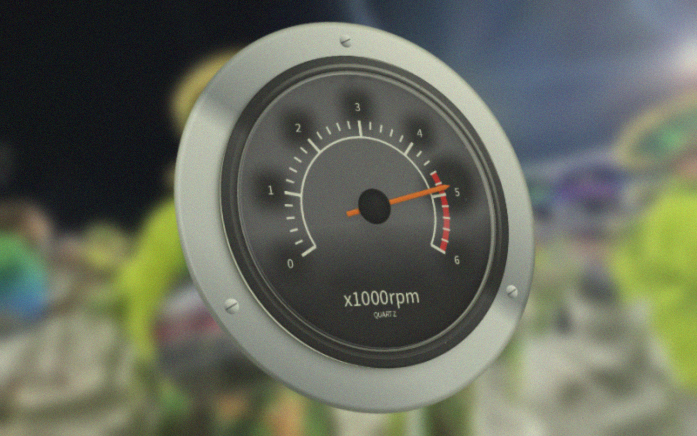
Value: 4900 rpm
